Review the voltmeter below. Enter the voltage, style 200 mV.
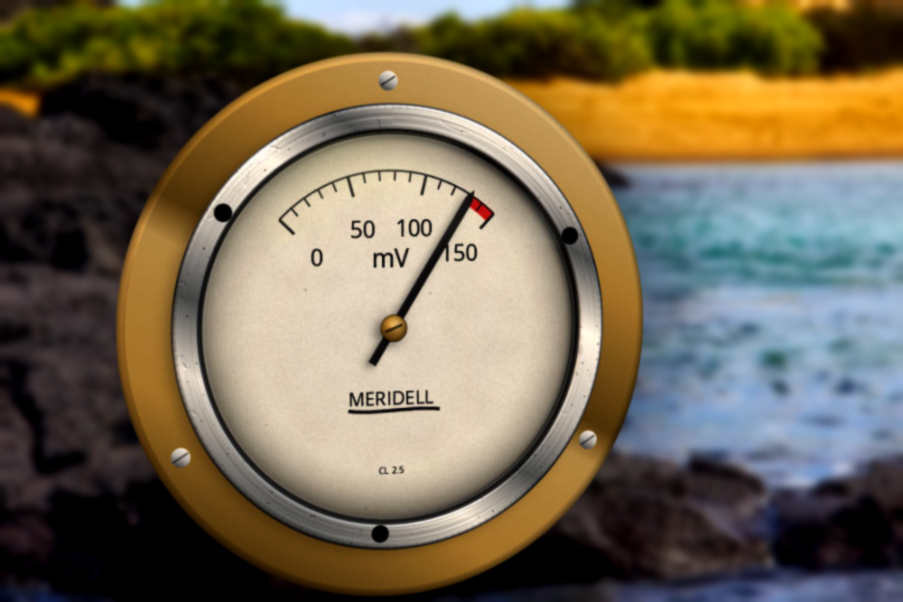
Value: 130 mV
